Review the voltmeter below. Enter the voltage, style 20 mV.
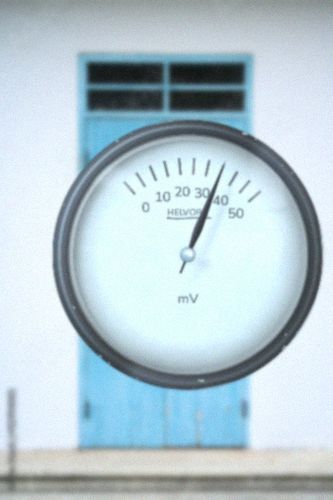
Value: 35 mV
